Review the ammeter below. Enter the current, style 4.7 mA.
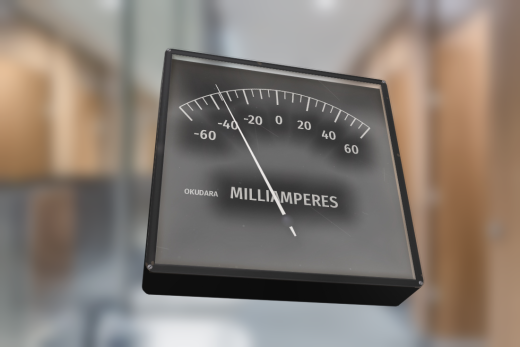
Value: -35 mA
